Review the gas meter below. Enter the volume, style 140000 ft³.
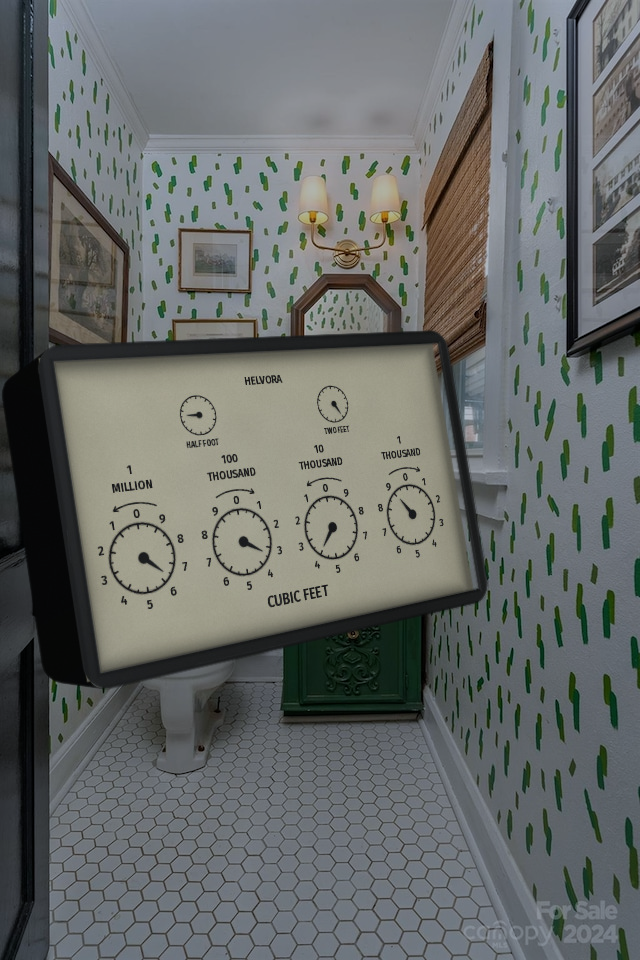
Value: 633900 ft³
